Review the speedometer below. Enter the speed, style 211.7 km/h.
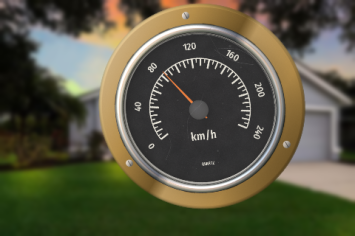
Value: 85 km/h
